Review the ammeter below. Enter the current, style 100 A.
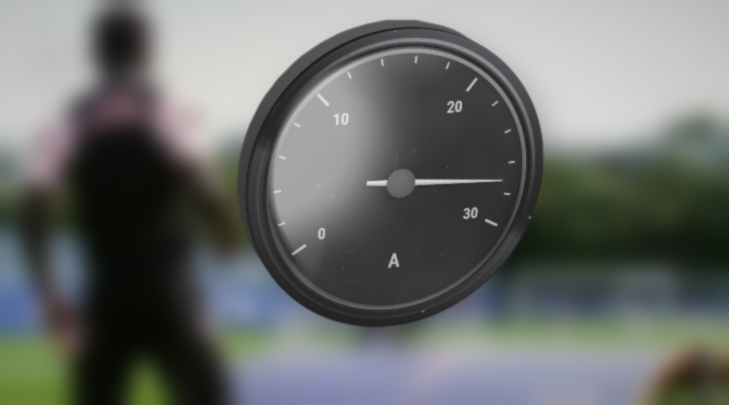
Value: 27 A
